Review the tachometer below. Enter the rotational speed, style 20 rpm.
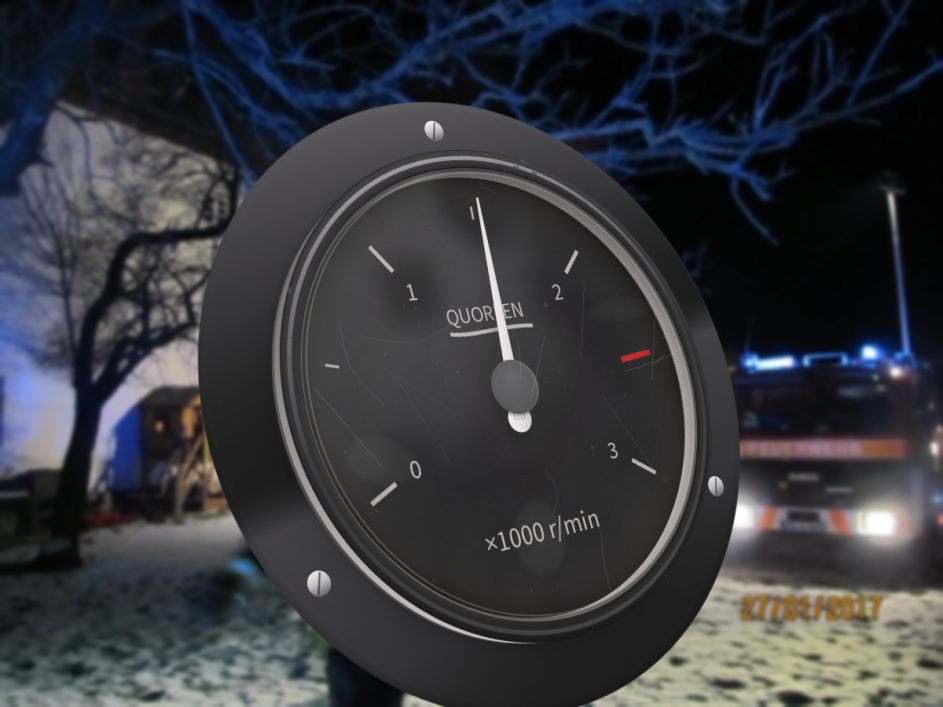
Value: 1500 rpm
